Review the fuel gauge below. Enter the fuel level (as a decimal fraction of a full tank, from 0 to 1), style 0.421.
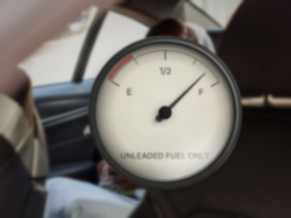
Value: 0.875
